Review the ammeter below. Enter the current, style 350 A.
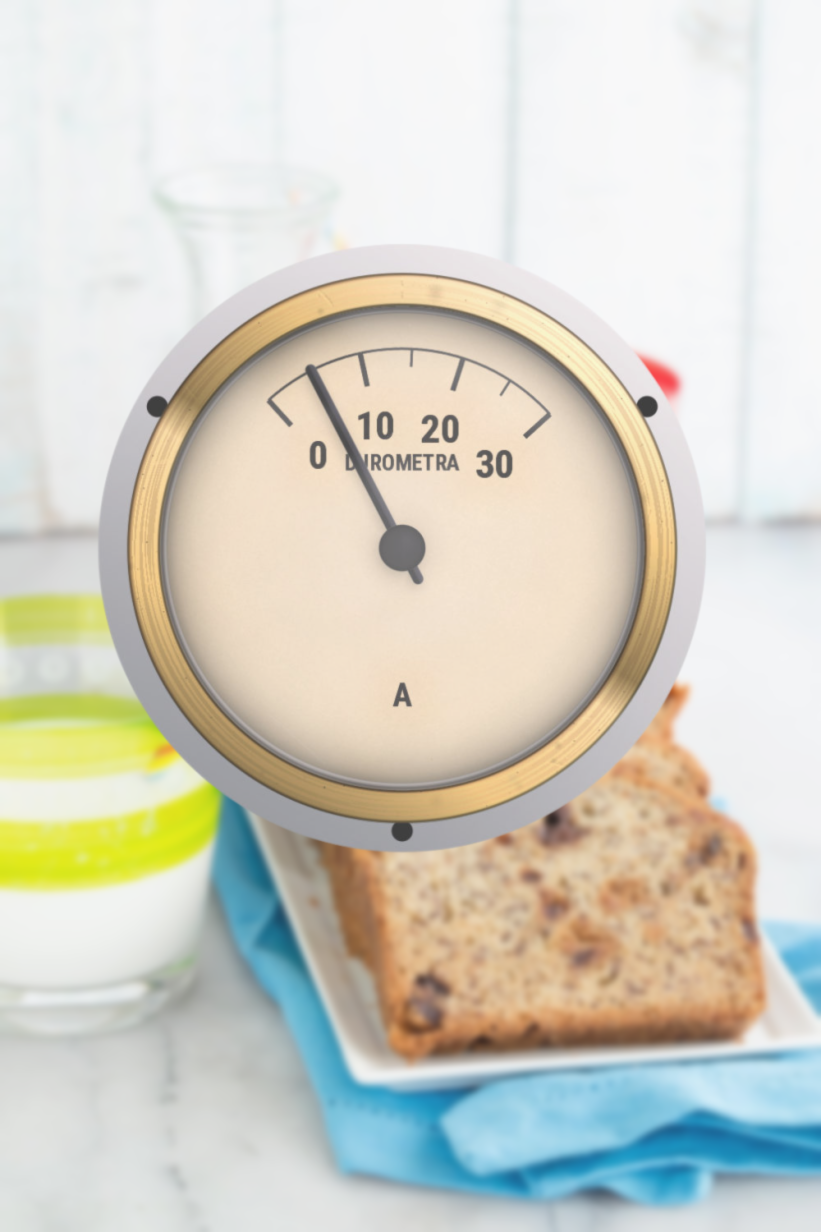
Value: 5 A
